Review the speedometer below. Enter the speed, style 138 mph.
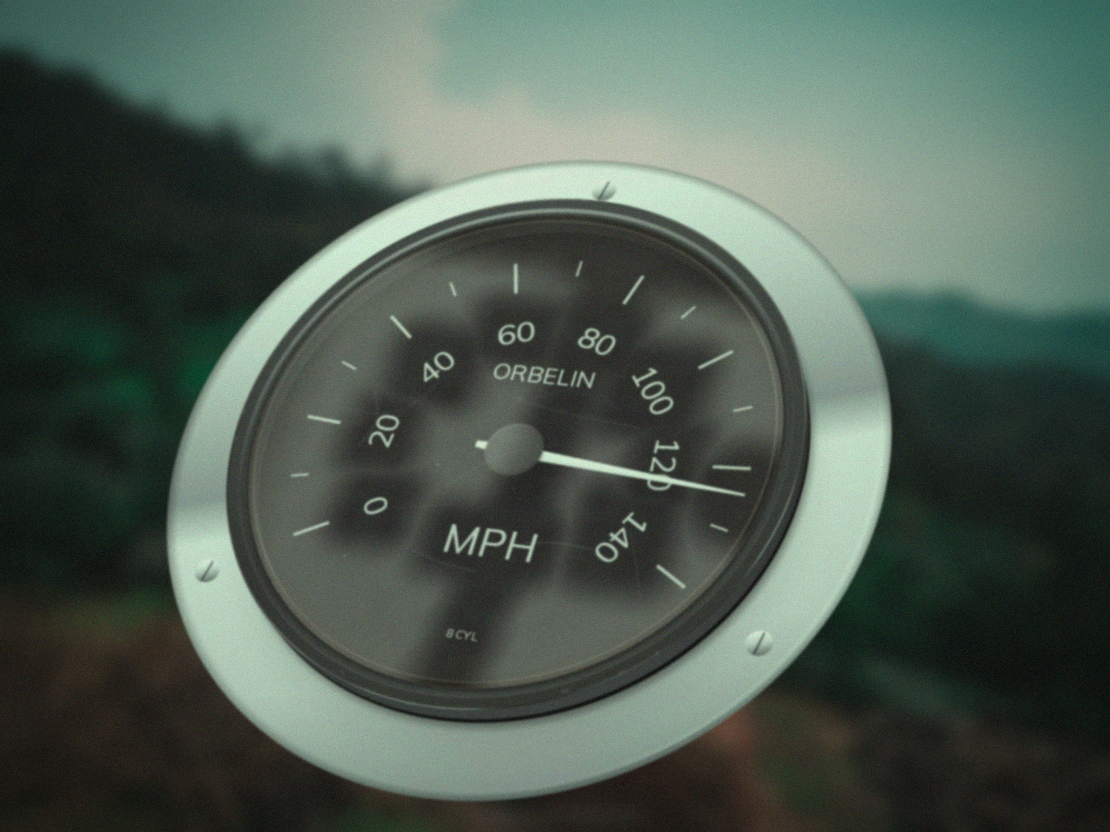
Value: 125 mph
